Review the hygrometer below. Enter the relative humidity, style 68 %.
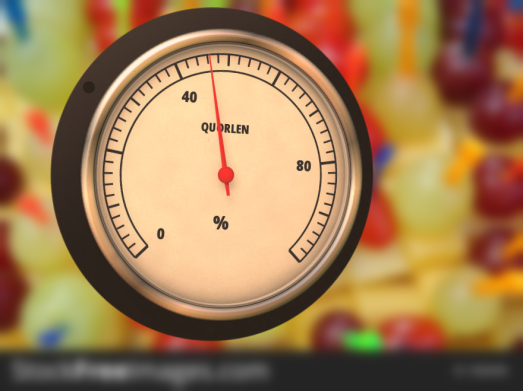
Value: 46 %
